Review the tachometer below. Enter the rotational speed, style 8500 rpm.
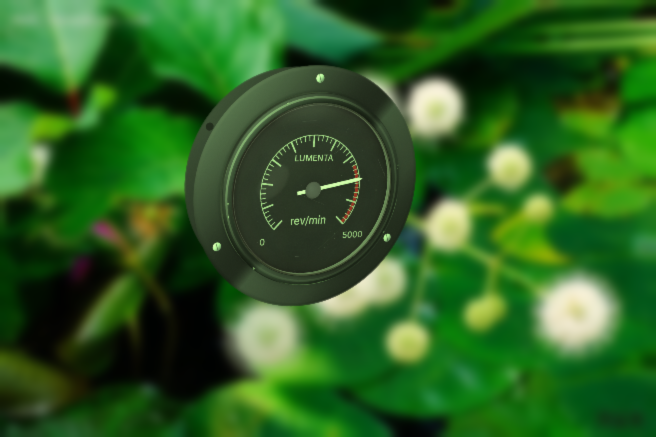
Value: 4000 rpm
